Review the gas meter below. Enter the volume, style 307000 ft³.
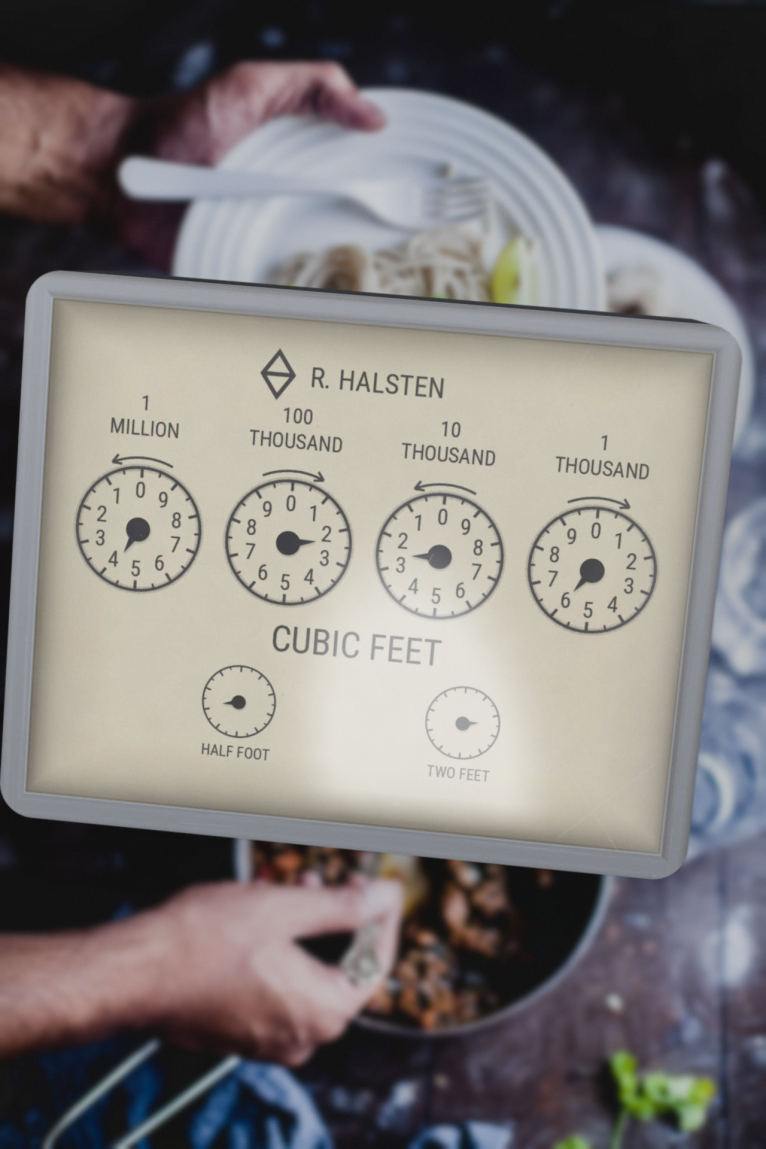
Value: 422600 ft³
